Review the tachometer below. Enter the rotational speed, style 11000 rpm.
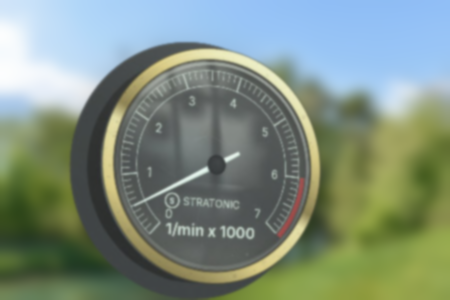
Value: 500 rpm
